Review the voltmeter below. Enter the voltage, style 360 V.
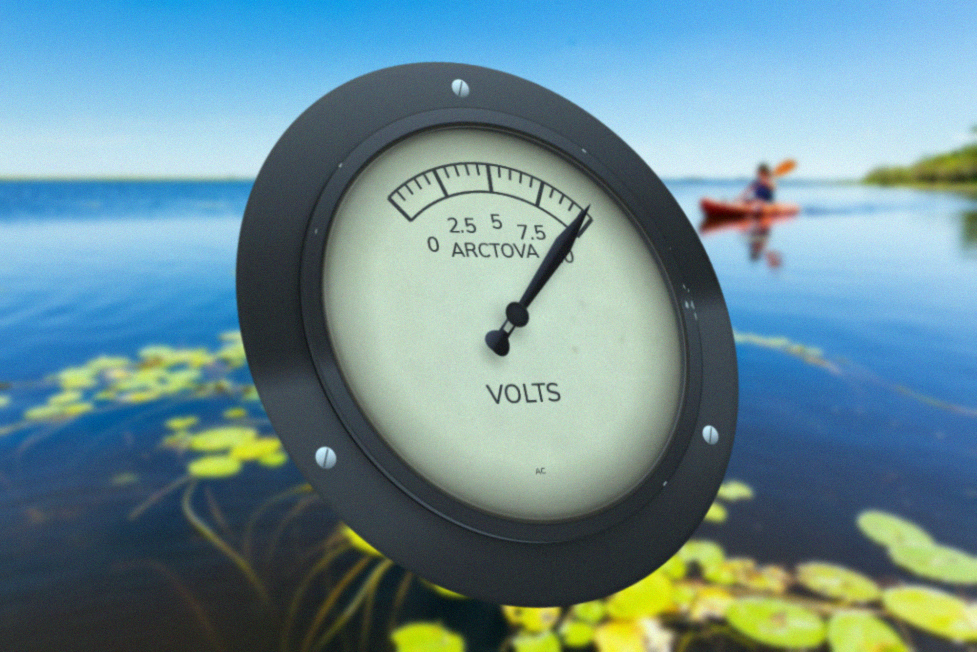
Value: 9.5 V
